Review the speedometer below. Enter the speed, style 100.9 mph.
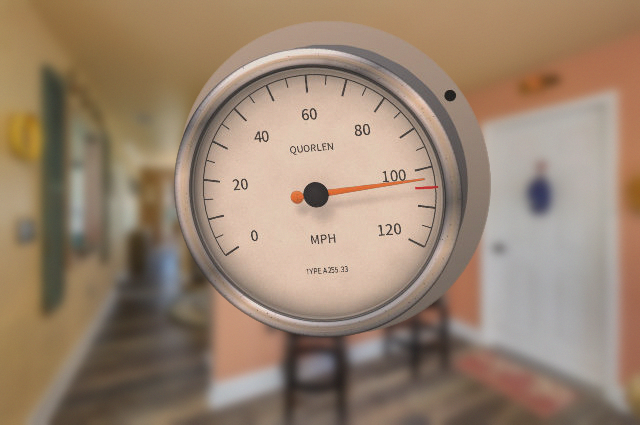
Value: 102.5 mph
